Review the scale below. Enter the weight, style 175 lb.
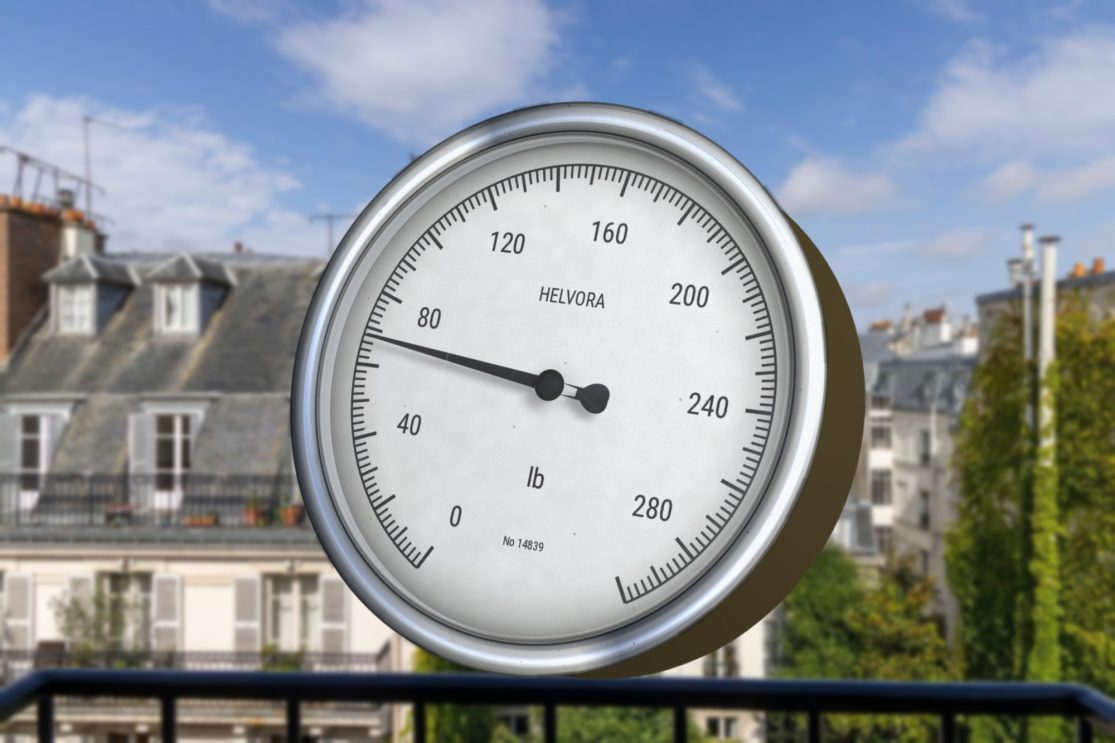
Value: 68 lb
